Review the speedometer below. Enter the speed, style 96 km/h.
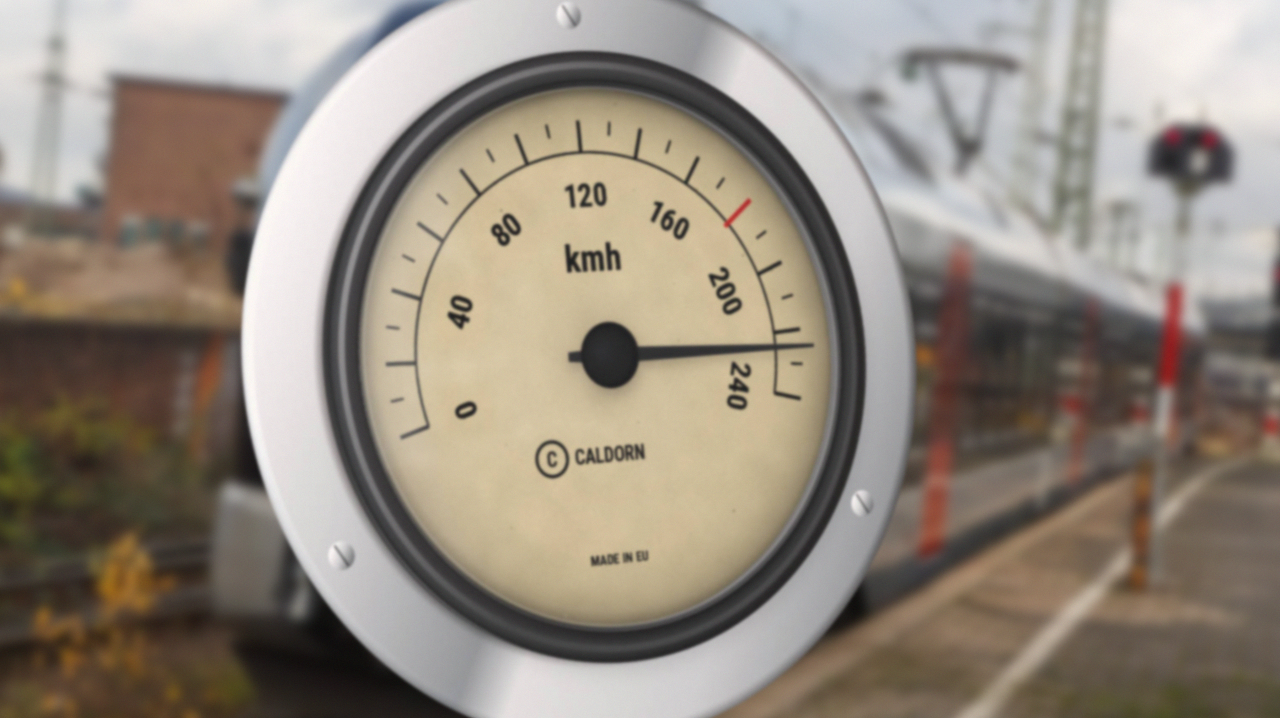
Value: 225 km/h
